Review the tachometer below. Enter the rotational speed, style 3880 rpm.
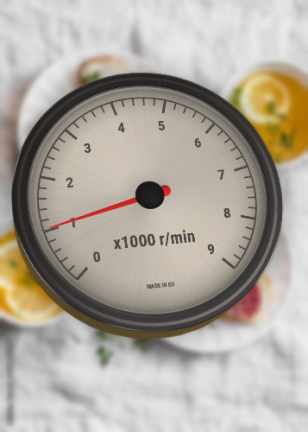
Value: 1000 rpm
